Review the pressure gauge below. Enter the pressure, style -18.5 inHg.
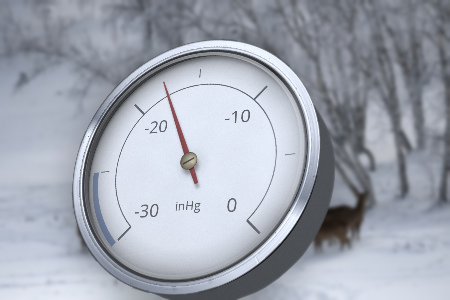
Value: -17.5 inHg
